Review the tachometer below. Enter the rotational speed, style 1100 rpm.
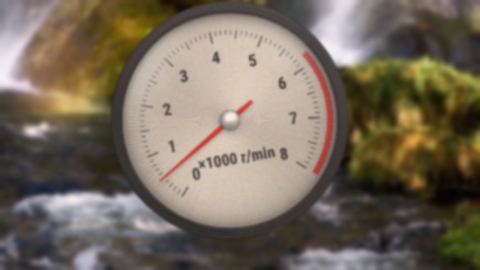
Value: 500 rpm
